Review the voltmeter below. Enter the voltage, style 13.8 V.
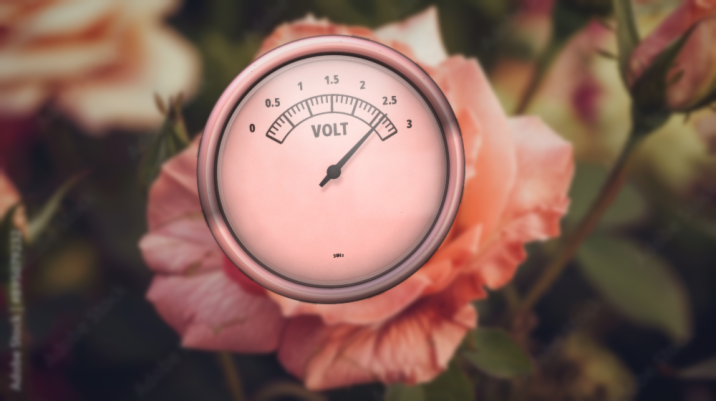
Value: 2.6 V
